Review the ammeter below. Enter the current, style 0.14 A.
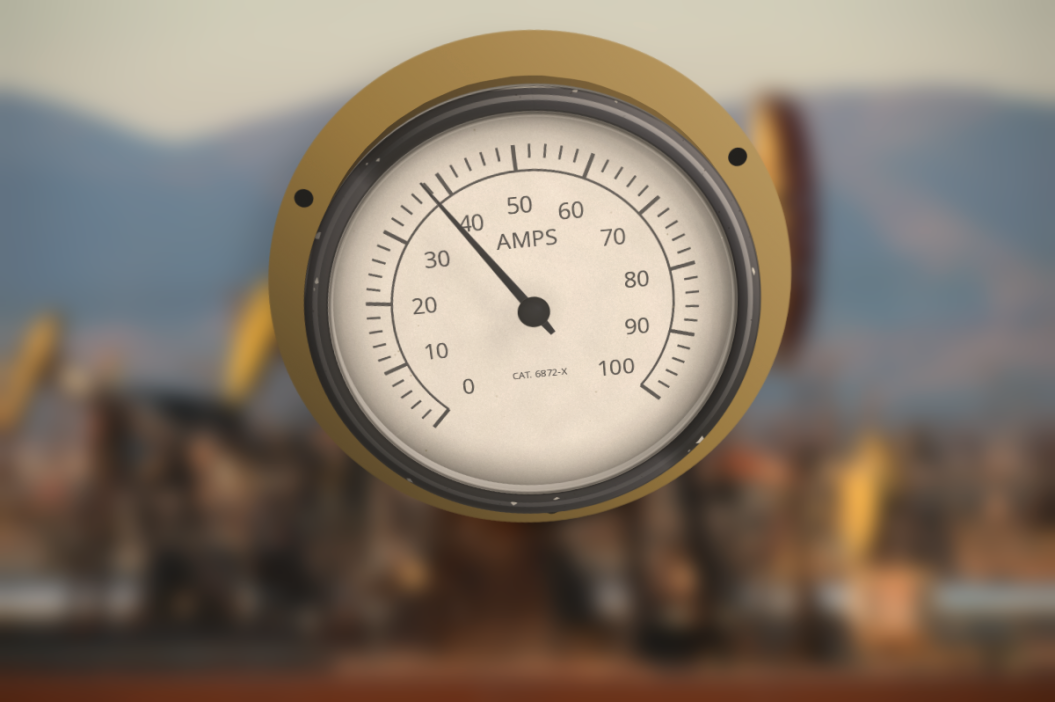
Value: 38 A
